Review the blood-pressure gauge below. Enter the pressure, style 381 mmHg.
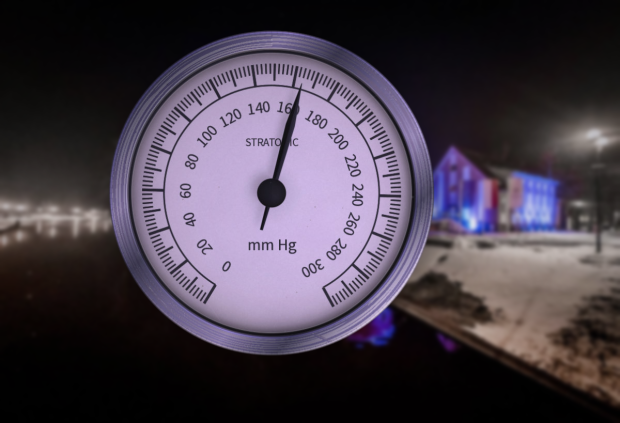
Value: 164 mmHg
